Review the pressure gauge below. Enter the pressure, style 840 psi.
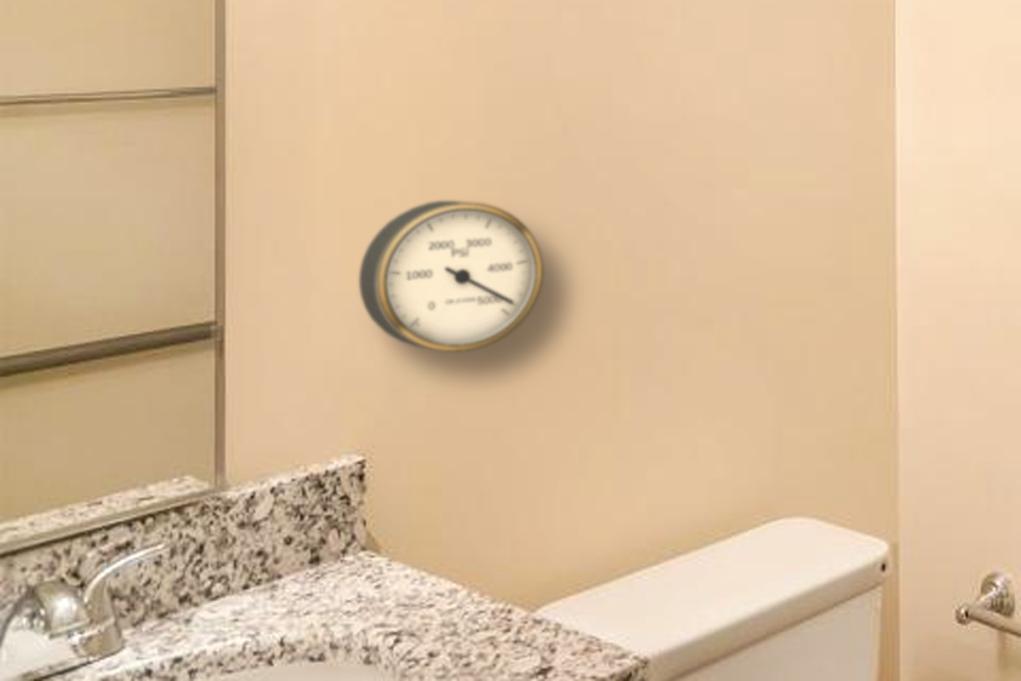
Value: 4800 psi
